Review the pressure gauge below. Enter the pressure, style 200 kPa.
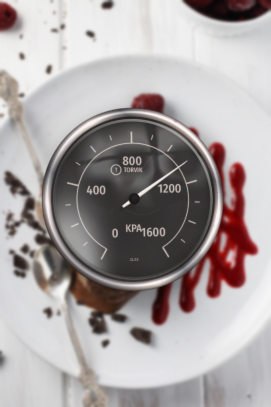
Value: 1100 kPa
